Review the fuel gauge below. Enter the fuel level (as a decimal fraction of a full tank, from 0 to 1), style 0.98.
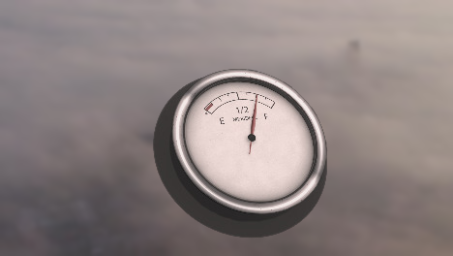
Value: 0.75
